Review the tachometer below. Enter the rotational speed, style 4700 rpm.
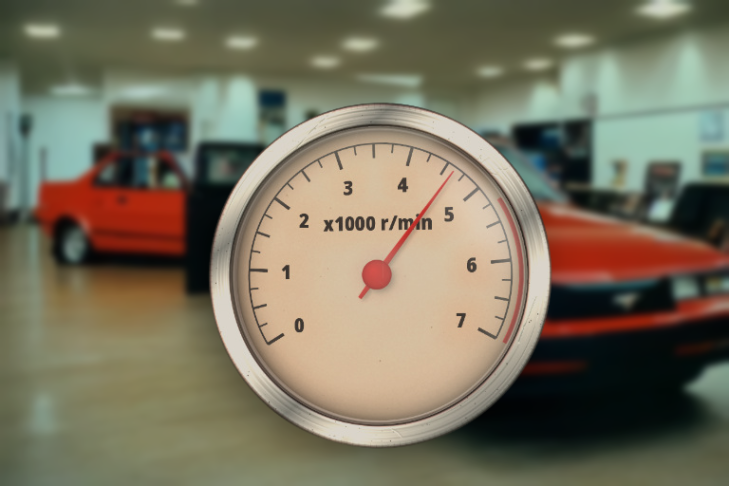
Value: 4625 rpm
